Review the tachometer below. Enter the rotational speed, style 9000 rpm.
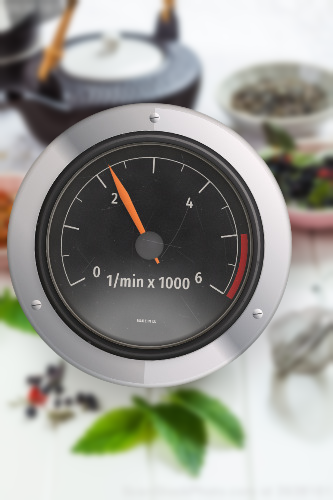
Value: 2250 rpm
